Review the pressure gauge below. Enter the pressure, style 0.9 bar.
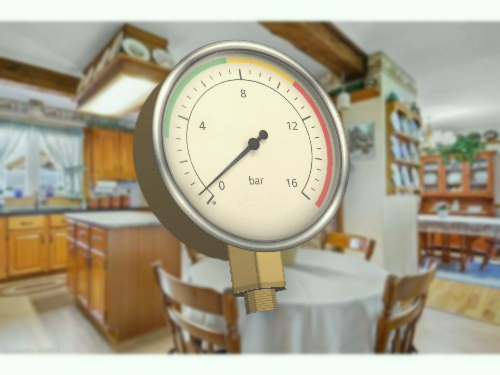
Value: 0.5 bar
